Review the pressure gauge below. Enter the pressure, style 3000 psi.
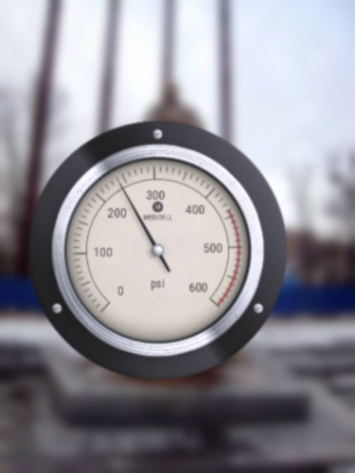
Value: 240 psi
